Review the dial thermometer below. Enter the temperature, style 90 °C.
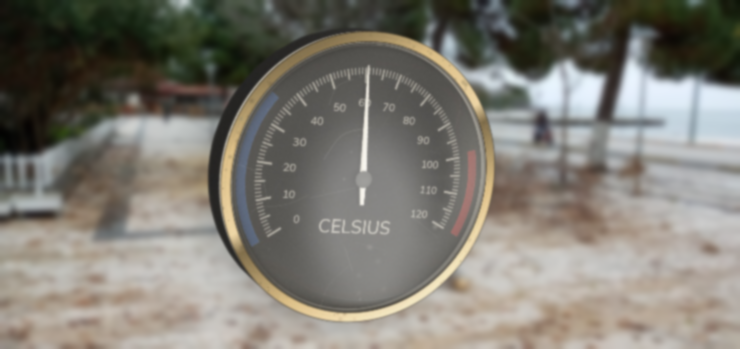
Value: 60 °C
